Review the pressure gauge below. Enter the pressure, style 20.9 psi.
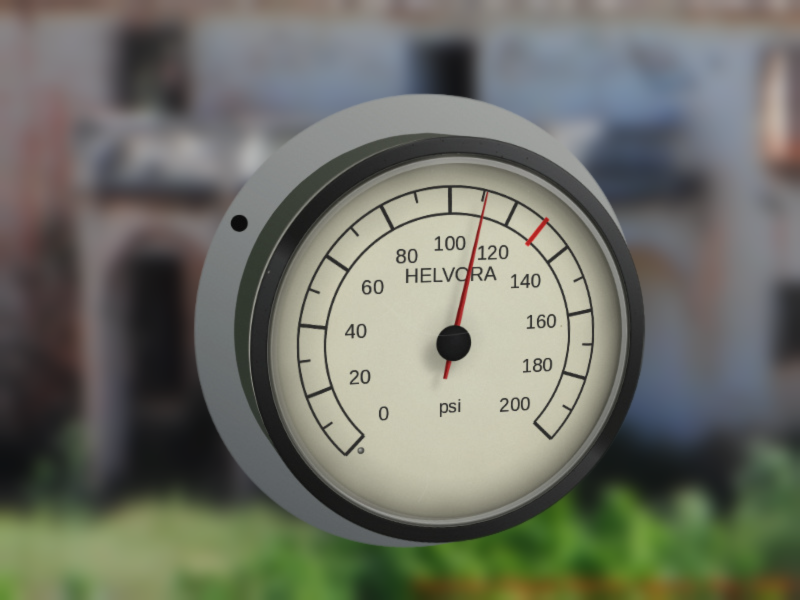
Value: 110 psi
